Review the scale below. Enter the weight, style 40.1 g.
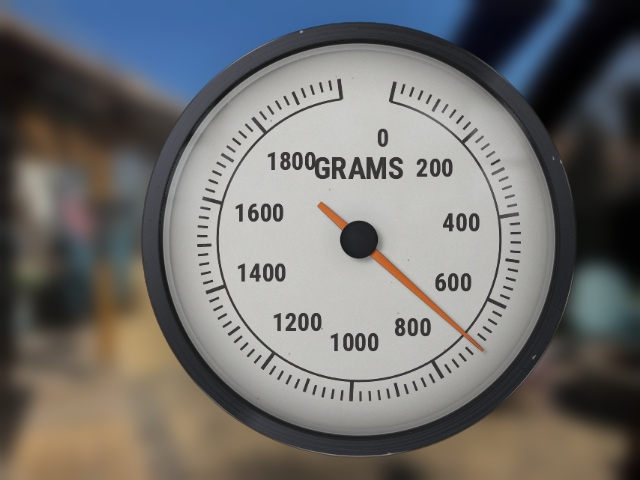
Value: 700 g
